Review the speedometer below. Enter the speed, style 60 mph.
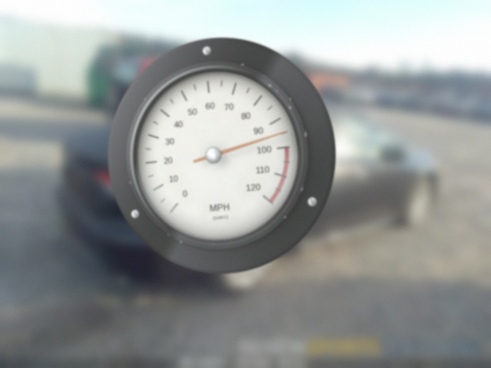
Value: 95 mph
